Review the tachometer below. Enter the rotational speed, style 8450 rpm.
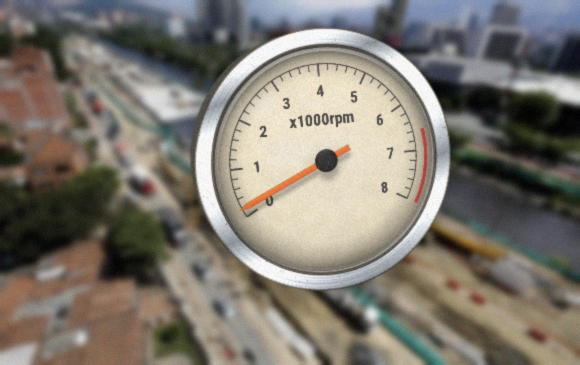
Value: 200 rpm
